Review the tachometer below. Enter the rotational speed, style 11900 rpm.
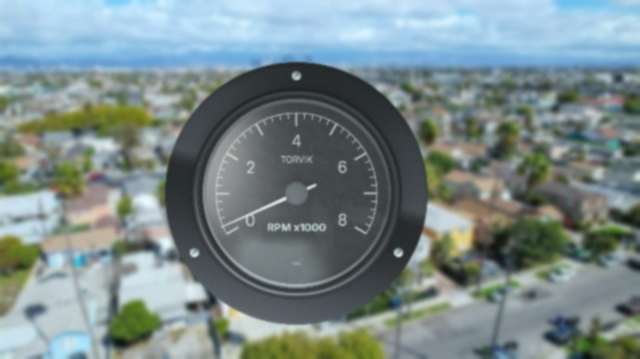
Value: 200 rpm
